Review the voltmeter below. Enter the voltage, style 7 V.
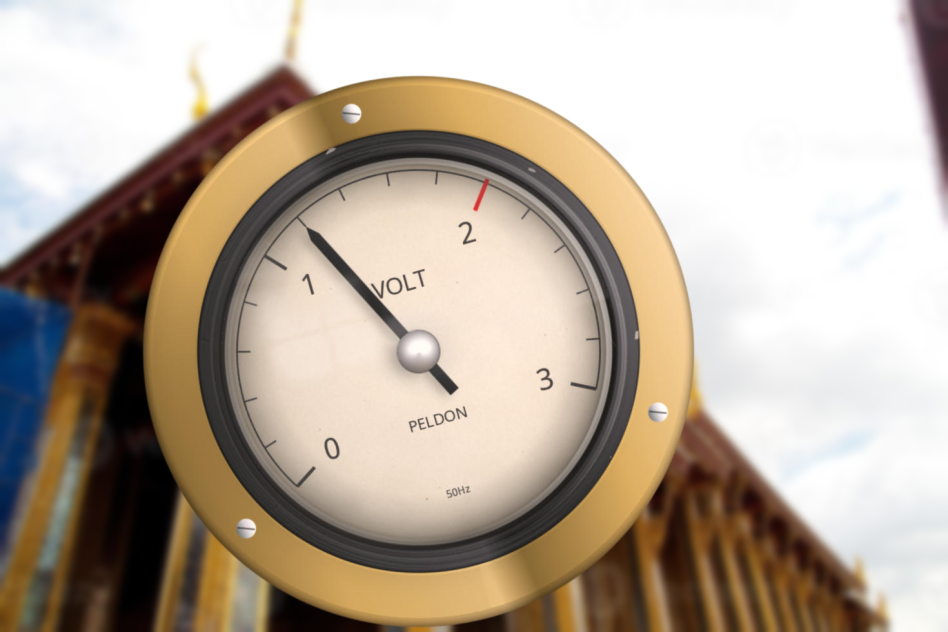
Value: 1.2 V
